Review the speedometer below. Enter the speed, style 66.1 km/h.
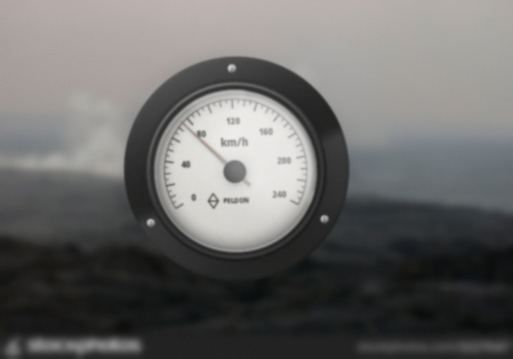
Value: 75 km/h
